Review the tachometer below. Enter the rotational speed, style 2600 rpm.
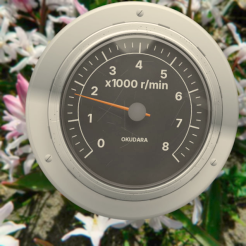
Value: 1700 rpm
